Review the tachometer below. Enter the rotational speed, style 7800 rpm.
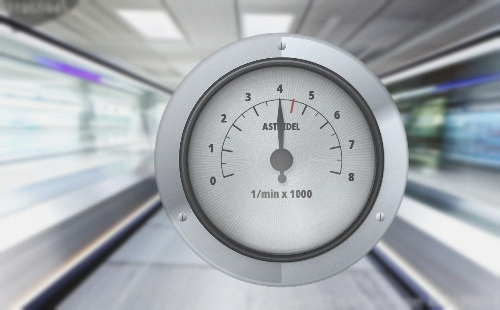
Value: 4000 rpm
